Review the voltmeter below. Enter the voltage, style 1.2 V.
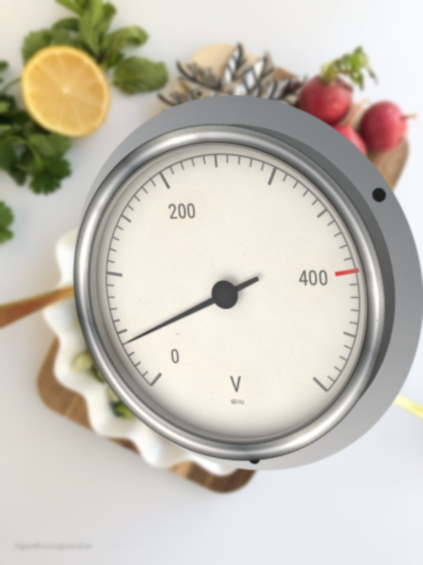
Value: 40 V
